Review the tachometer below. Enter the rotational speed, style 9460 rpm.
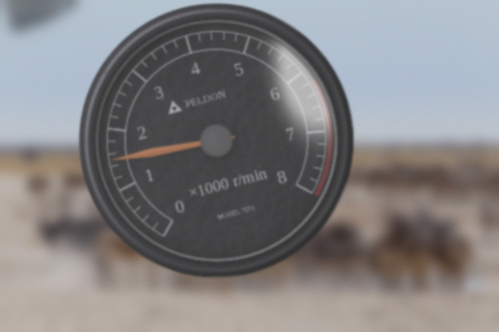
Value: 1500 rpm
